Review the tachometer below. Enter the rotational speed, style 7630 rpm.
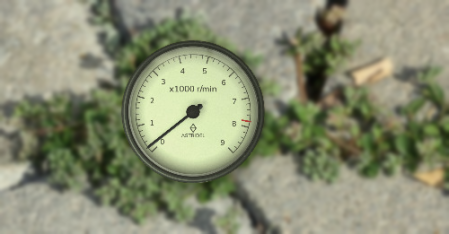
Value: 200 rpm
